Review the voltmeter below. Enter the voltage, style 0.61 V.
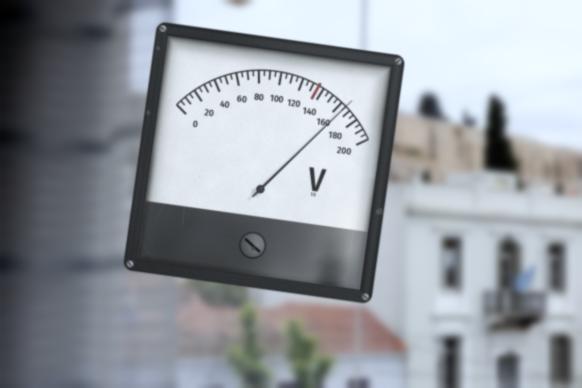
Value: 165 V
